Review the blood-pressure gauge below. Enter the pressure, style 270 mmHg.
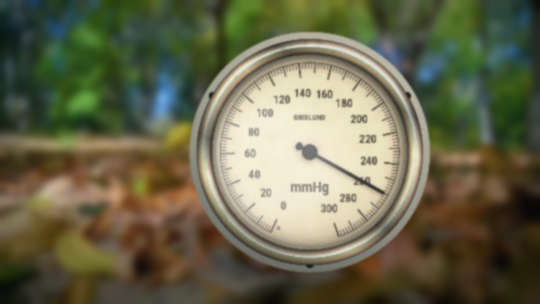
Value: 260 mmHg
